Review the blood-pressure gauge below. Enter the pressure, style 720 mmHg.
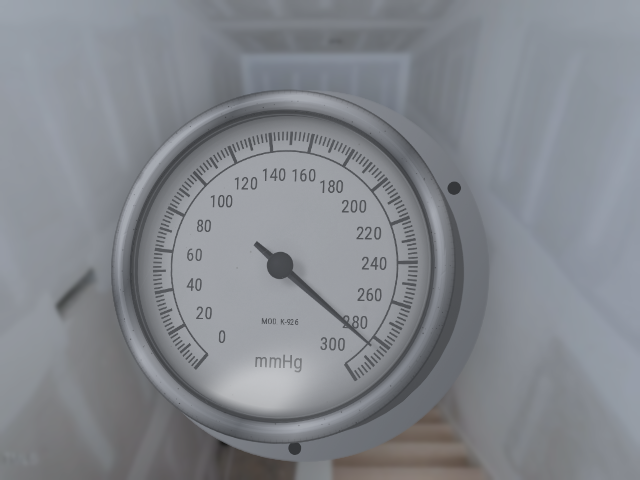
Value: 284 mmHg
